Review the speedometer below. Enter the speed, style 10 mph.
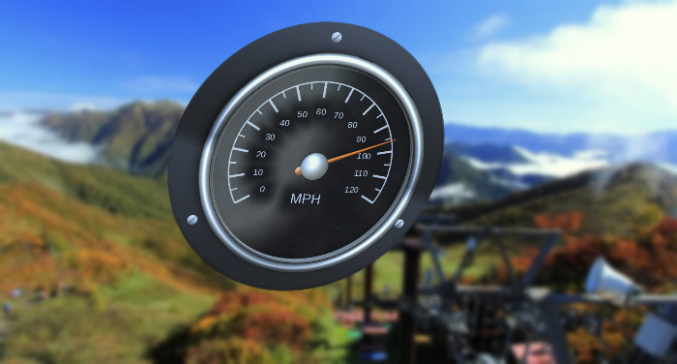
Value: 95 mph
